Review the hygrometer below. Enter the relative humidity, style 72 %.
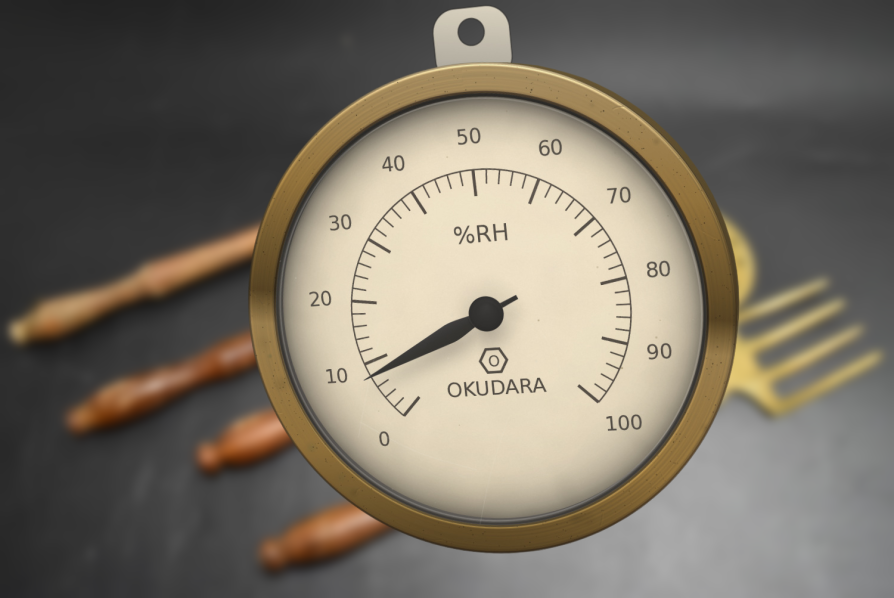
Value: 8 %
